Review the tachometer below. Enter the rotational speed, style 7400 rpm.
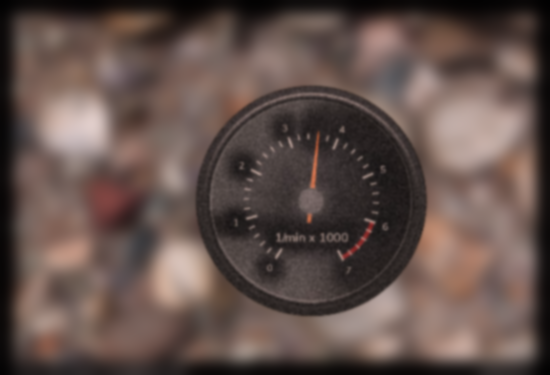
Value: 3600 rpm
